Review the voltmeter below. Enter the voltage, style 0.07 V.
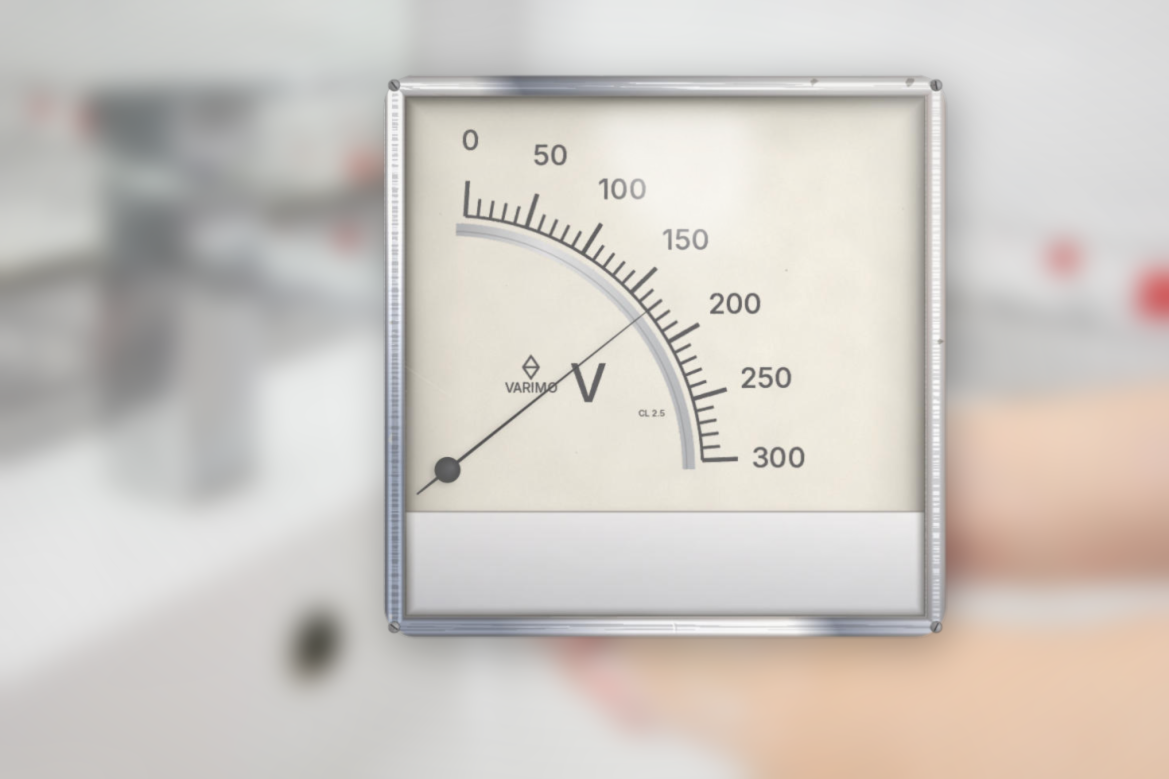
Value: 170 V
